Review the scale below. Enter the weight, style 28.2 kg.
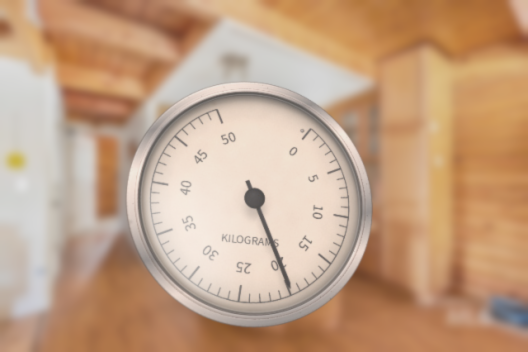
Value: 20 kg
